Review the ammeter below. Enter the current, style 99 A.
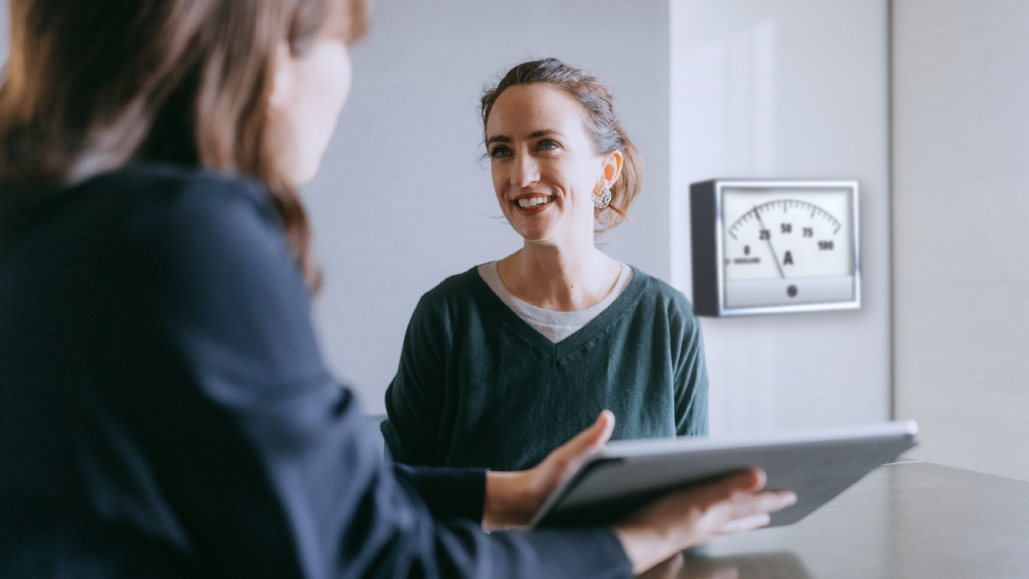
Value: 25 A
